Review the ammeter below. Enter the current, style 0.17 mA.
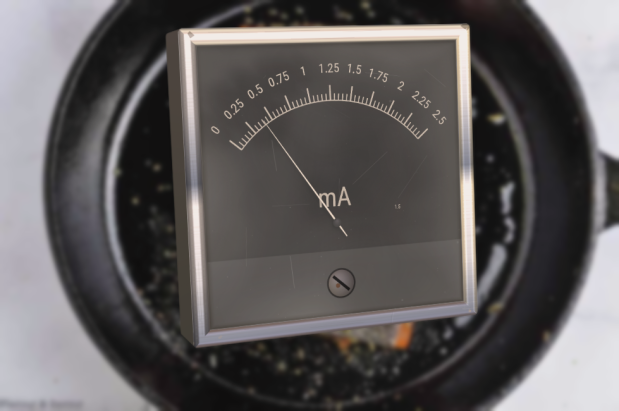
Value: 0.4 mA
